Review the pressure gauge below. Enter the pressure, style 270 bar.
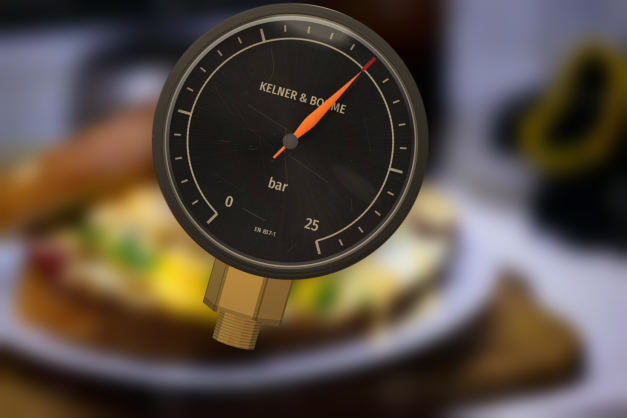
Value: 15 bar
